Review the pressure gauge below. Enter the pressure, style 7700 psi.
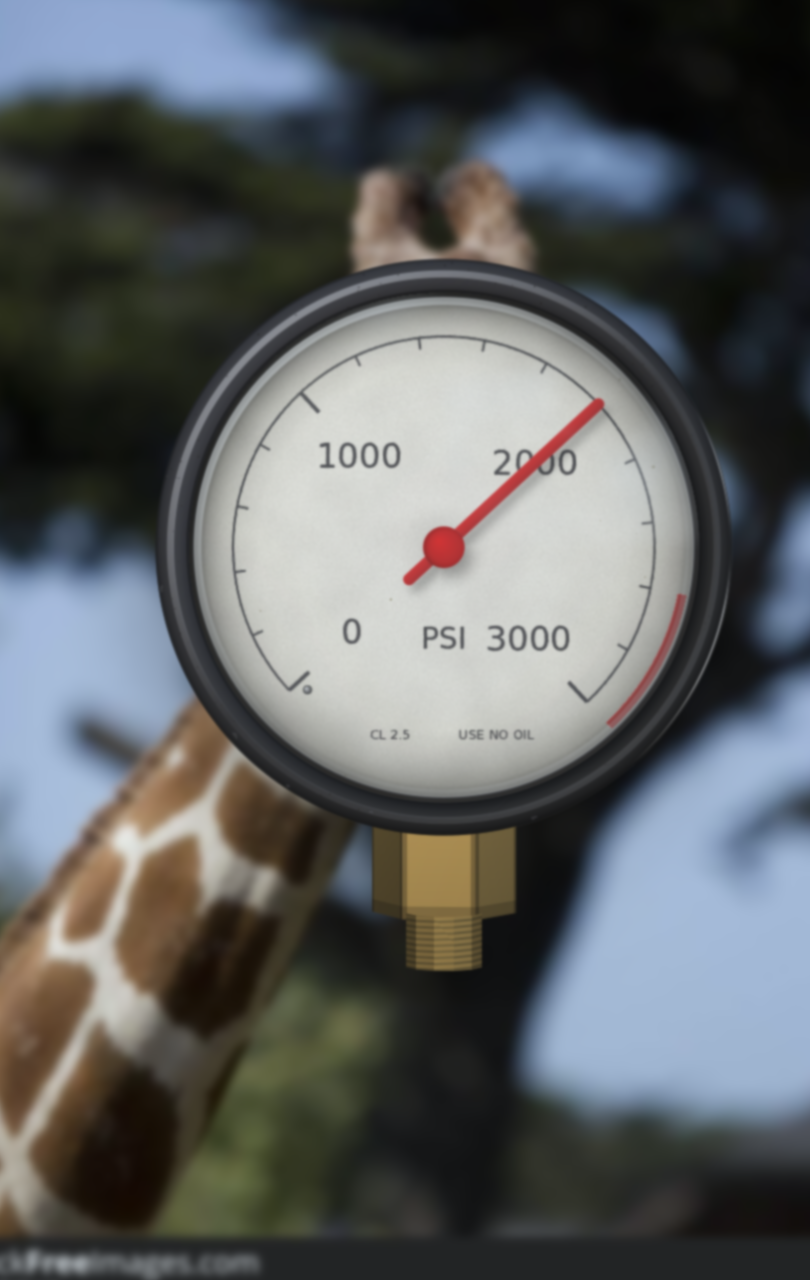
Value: 2000 psi
